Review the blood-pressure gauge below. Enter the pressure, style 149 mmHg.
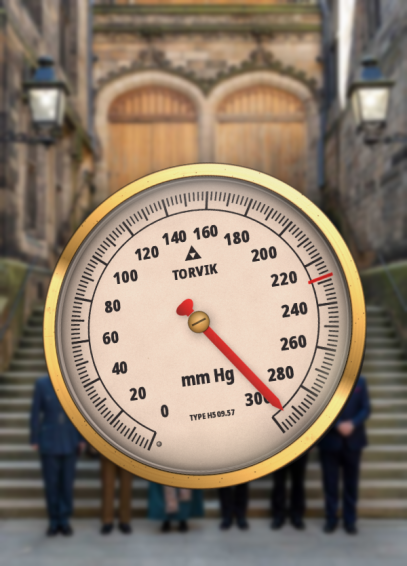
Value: 294 mmHg
